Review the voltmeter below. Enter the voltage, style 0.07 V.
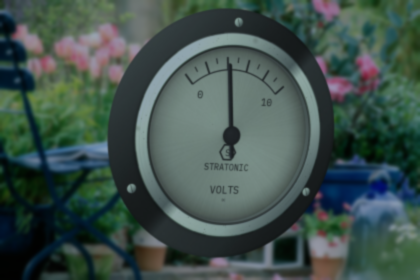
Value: 4 V
